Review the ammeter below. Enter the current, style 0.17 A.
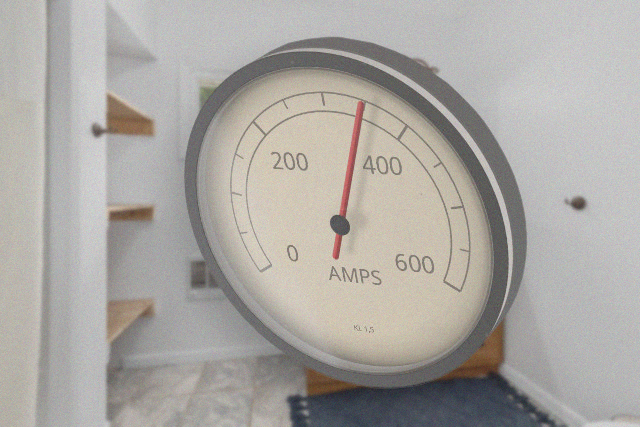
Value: 350 A
